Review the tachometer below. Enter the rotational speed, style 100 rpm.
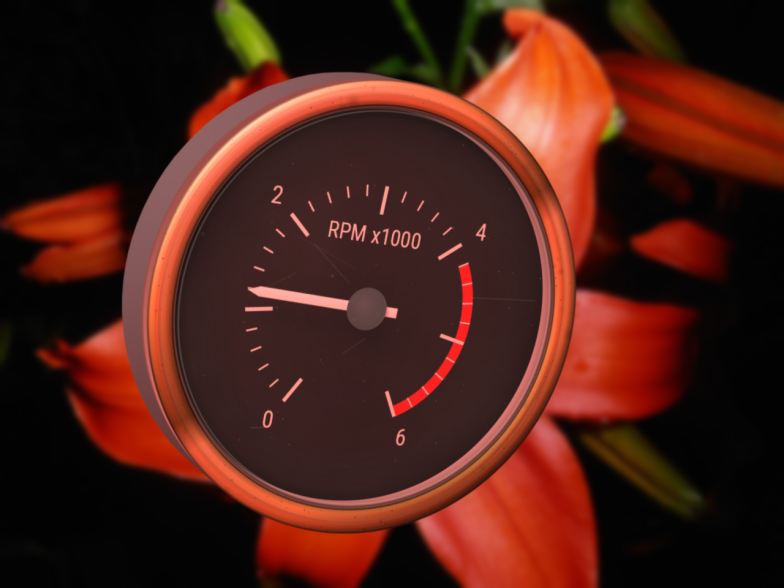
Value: 1200 rpm
